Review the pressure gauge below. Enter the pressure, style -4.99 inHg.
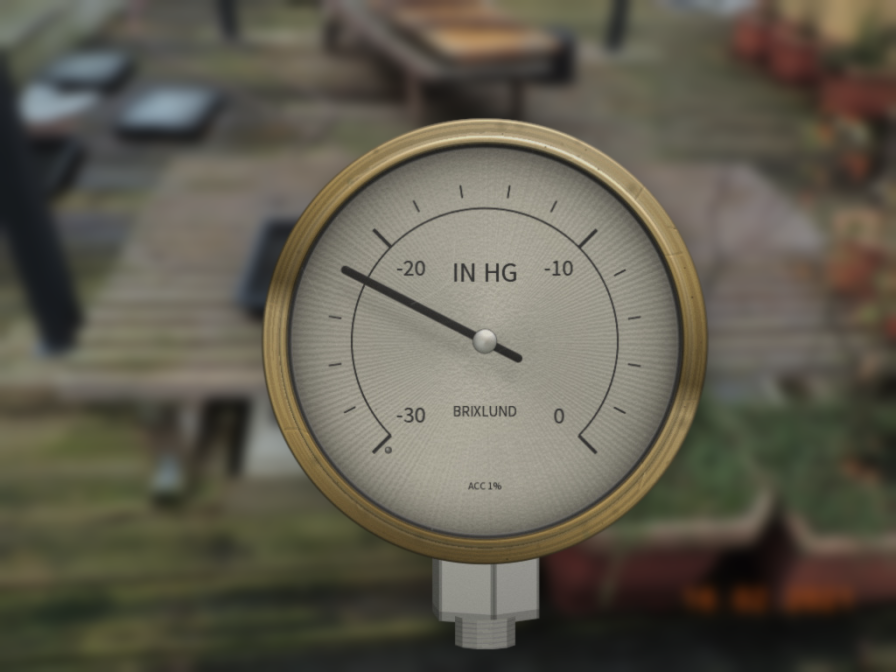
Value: -22 inHg
